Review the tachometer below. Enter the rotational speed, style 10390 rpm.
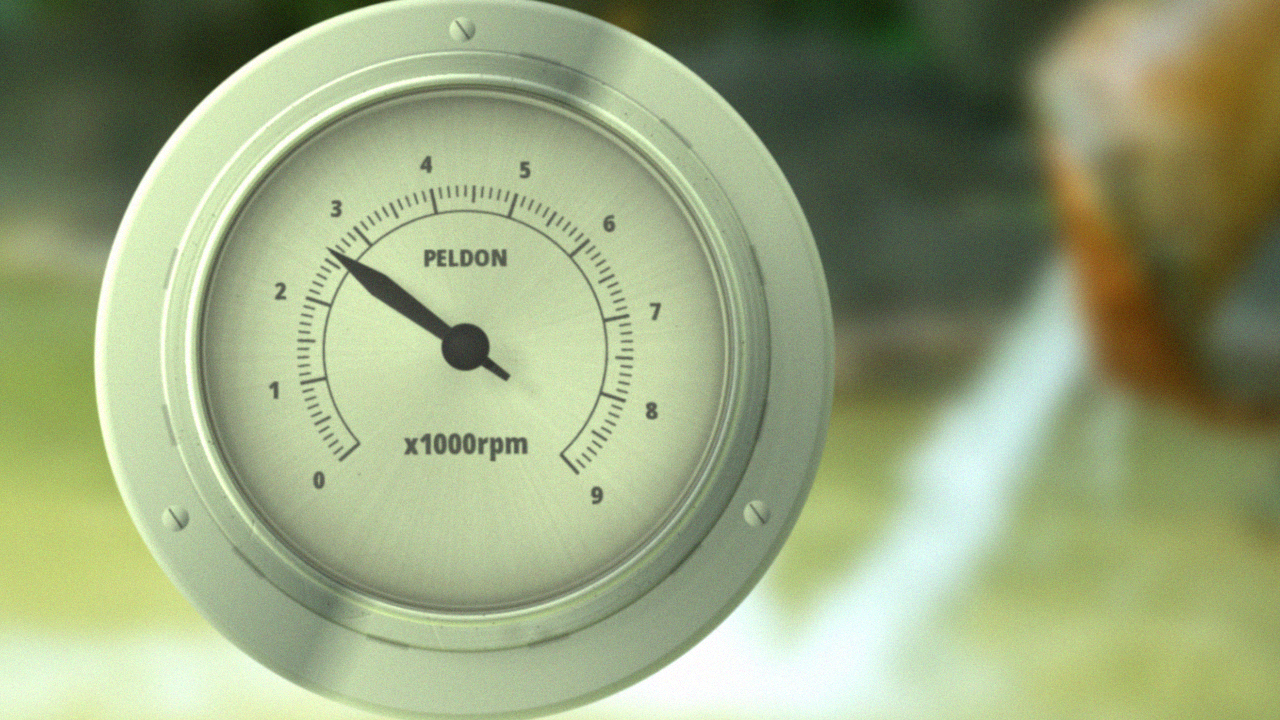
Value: 2600 rpm
